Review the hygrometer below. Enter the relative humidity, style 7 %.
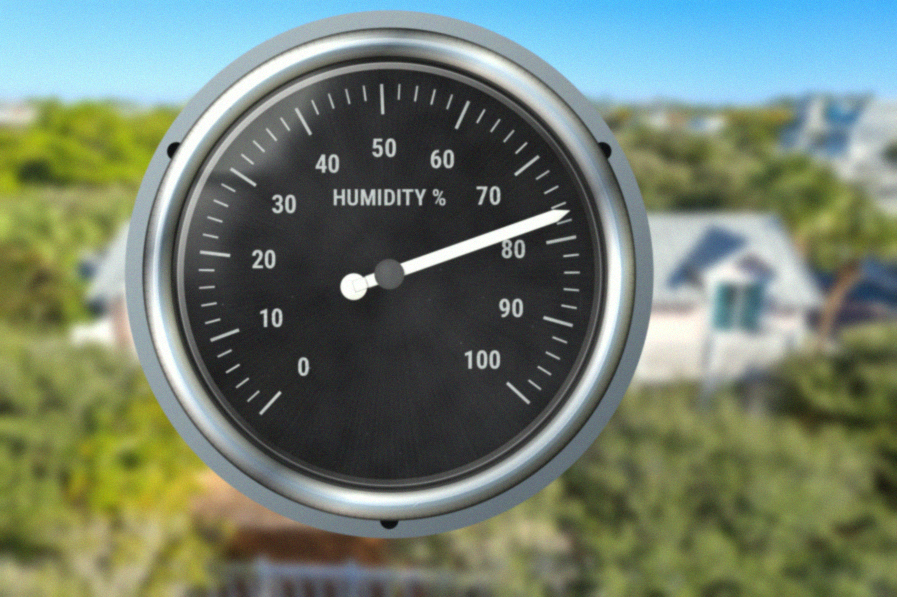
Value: 77 %
